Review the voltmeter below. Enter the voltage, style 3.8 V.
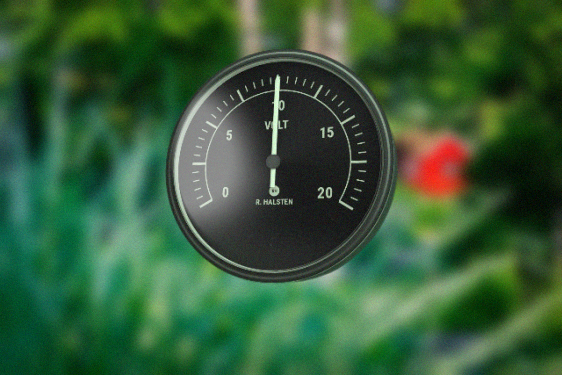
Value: 10 V
